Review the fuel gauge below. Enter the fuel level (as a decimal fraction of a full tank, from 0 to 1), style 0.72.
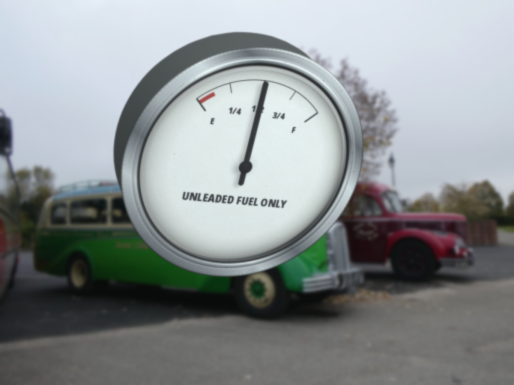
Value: 0.5
